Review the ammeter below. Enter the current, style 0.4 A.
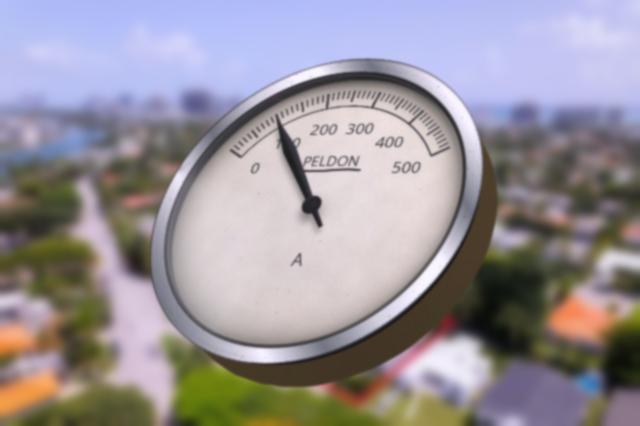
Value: 100 A
